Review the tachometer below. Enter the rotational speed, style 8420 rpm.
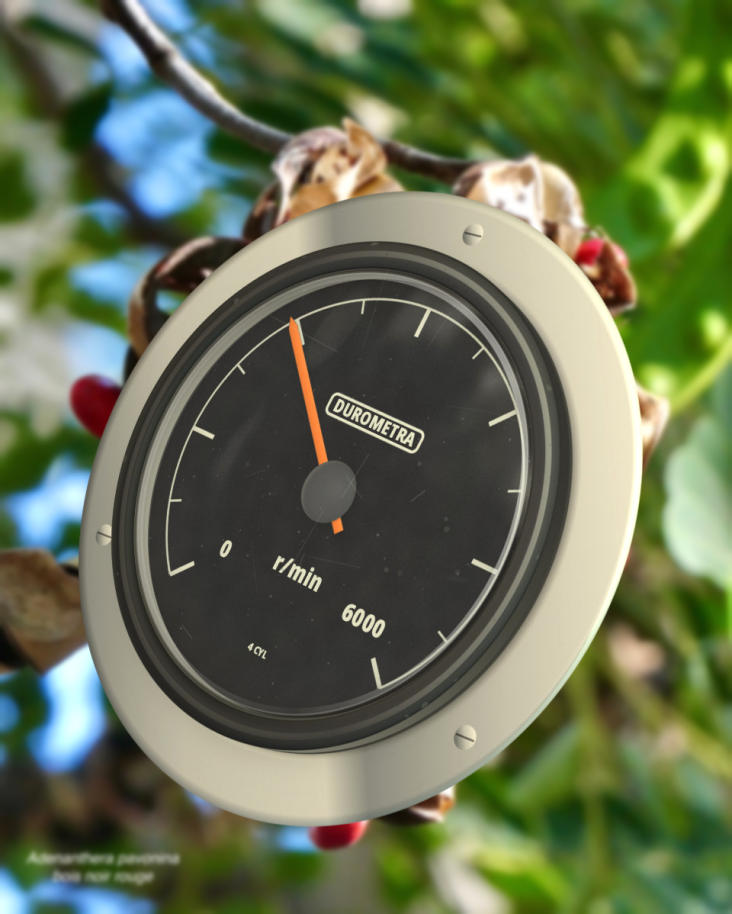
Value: 2000 rpm
